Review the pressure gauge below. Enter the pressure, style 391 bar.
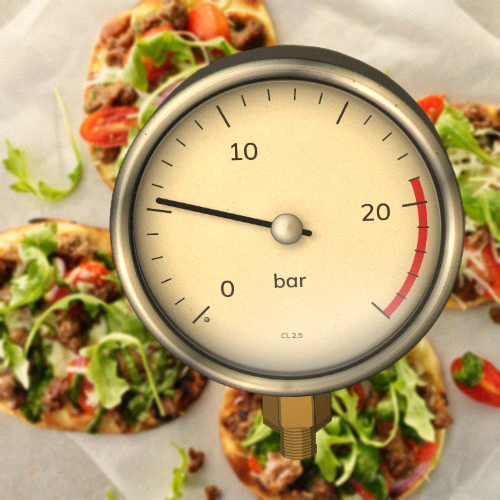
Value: 5.5 bar
